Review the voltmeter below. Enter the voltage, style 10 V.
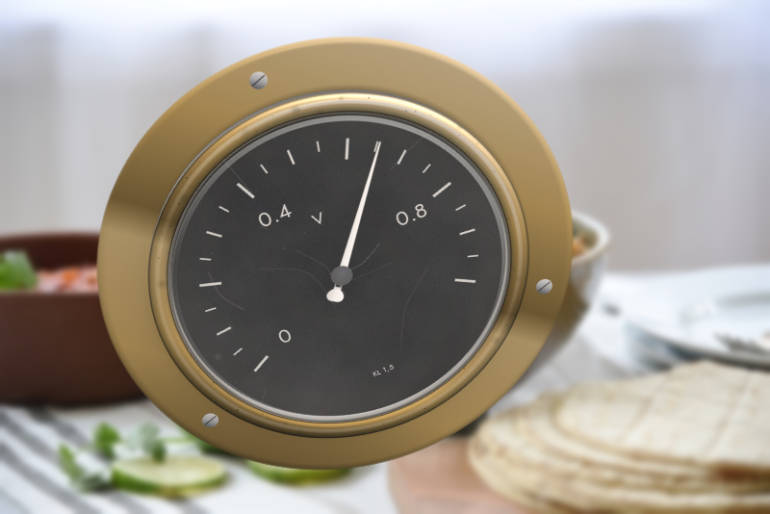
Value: 0.65 V
